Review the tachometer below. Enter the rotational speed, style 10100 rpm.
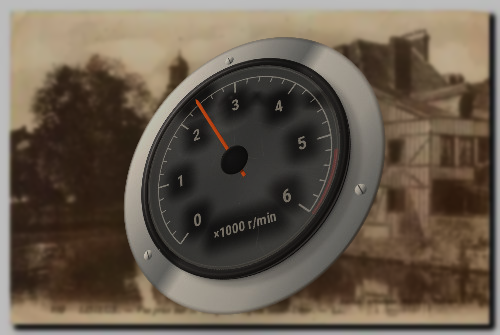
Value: 2400 rpm
